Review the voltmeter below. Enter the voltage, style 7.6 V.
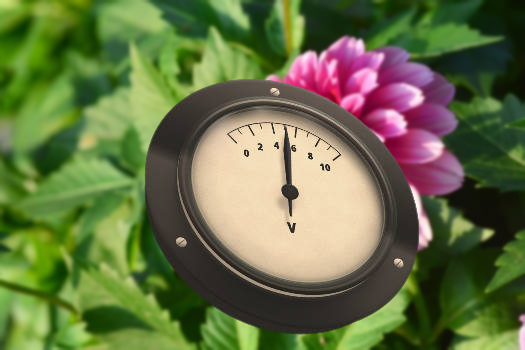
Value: 5 V
